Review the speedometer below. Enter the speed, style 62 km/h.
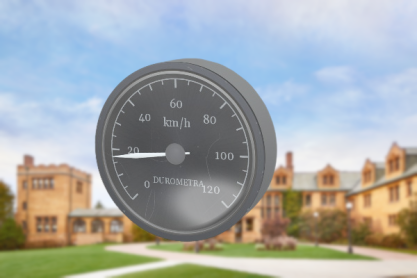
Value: 17.5 km/h
